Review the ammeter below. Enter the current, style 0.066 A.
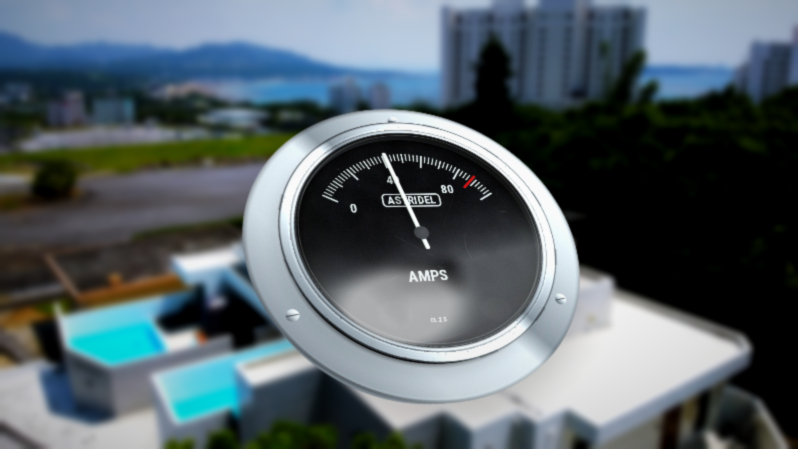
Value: 40 A
